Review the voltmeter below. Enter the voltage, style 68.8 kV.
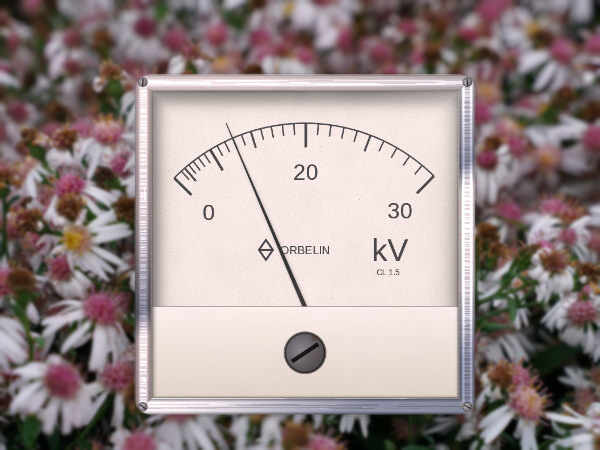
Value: 13 kV
